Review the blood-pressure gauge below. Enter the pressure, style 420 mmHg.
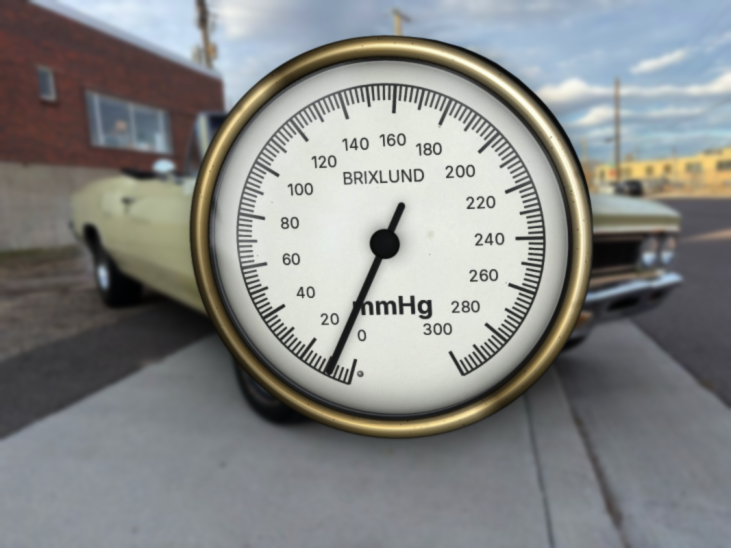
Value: 8 mmHg
